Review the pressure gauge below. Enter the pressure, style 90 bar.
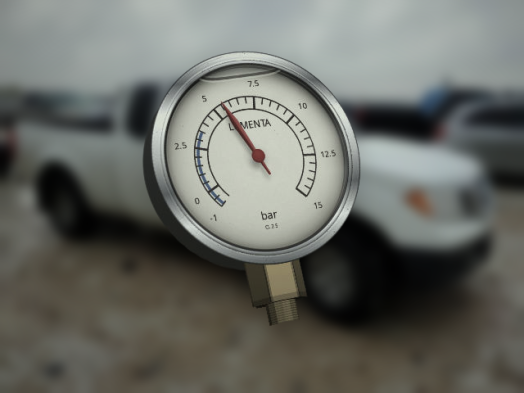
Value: 5.5 bar
